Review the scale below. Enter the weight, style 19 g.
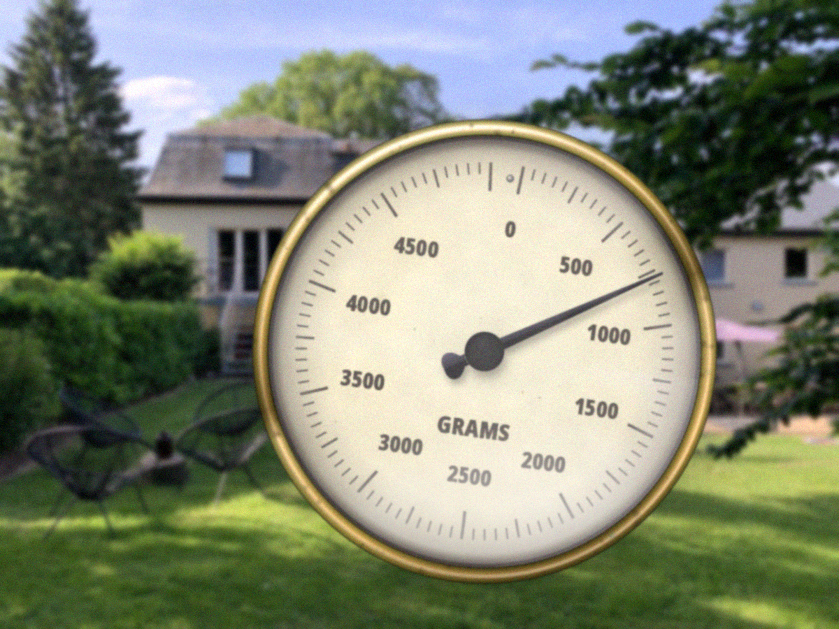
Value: 775 g
